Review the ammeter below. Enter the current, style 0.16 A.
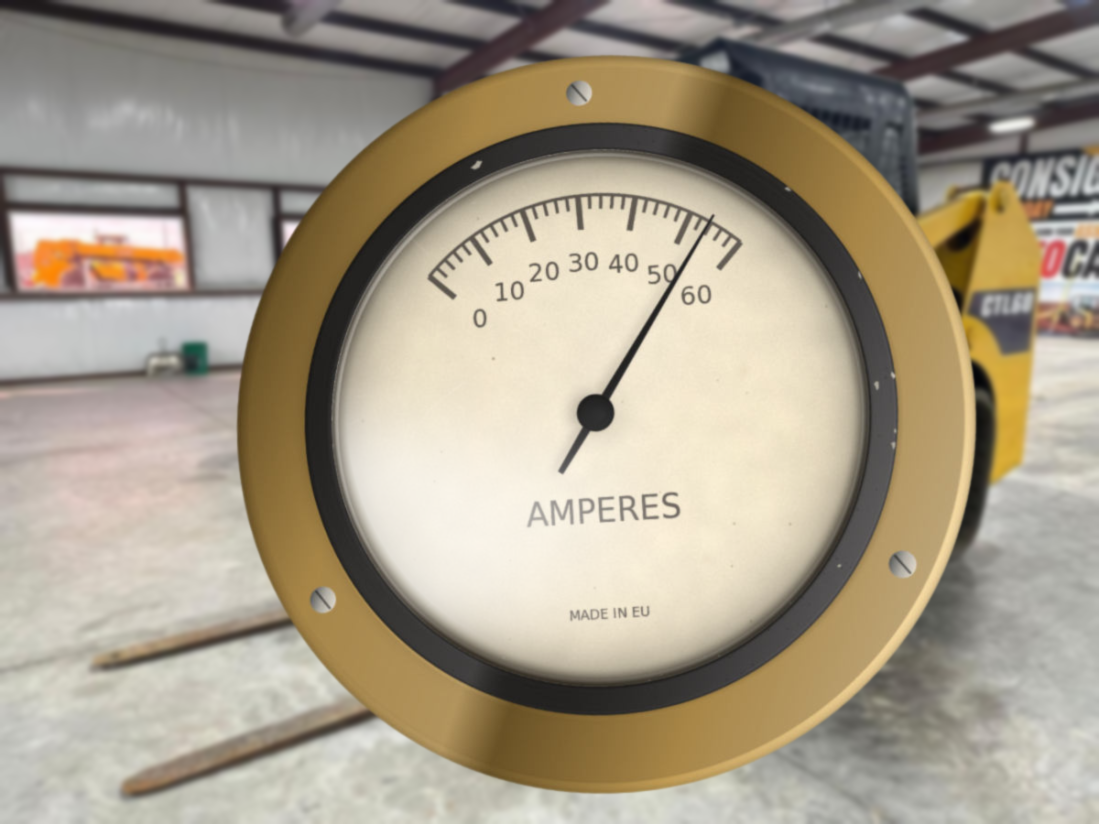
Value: 54 A
